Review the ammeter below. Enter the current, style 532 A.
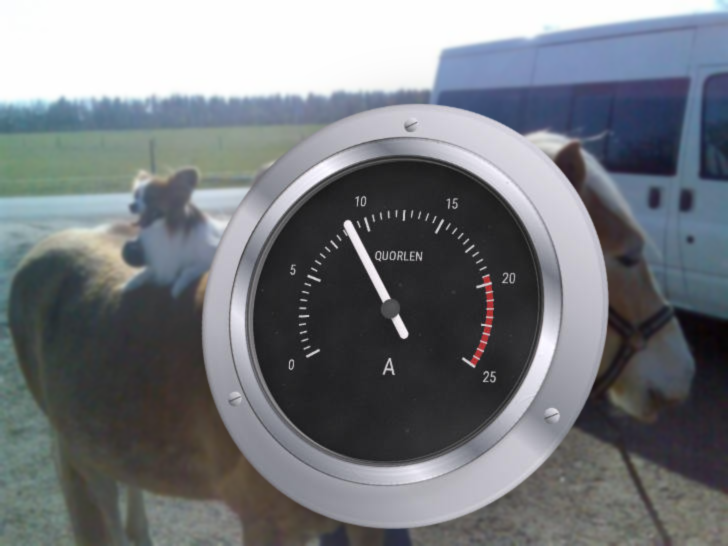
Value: 9 A
